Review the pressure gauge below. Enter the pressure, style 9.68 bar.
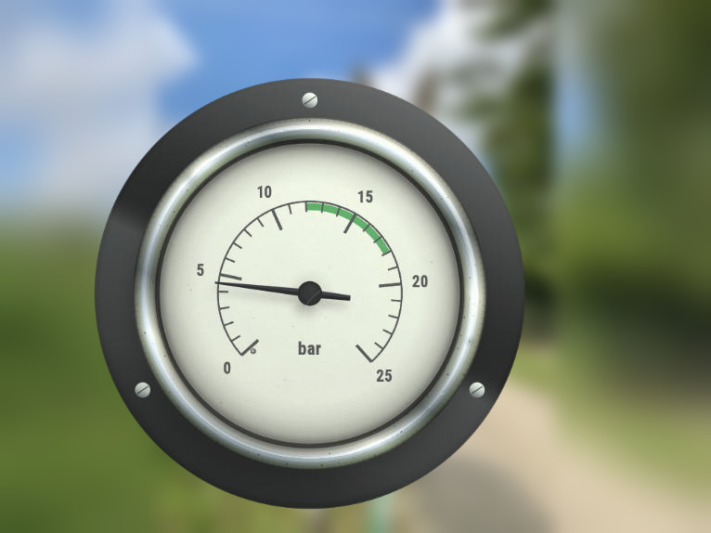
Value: 4.5 bar
